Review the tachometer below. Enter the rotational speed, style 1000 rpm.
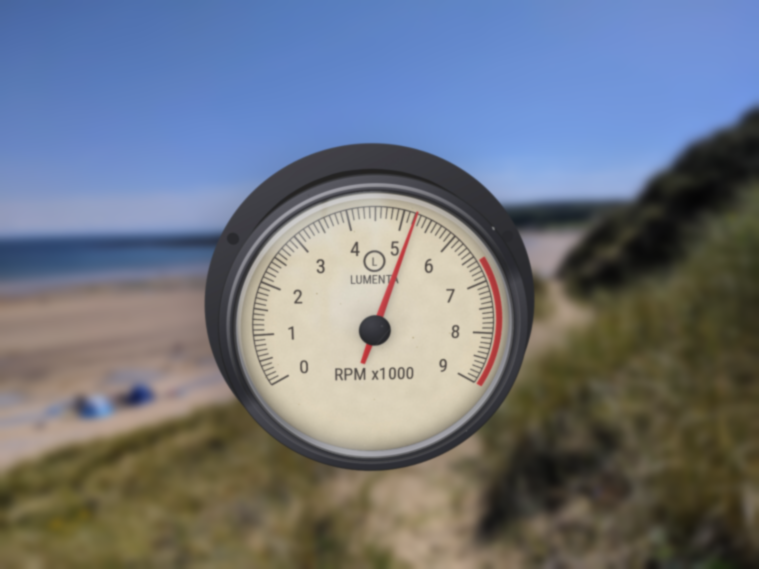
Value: 5200 rpm
